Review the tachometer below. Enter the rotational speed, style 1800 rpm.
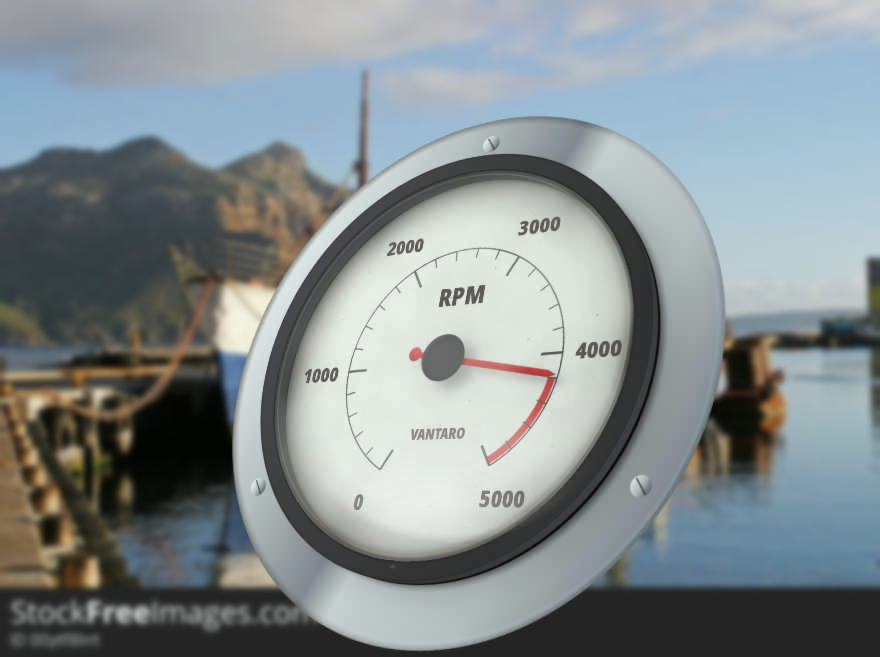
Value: 4200 rpm
